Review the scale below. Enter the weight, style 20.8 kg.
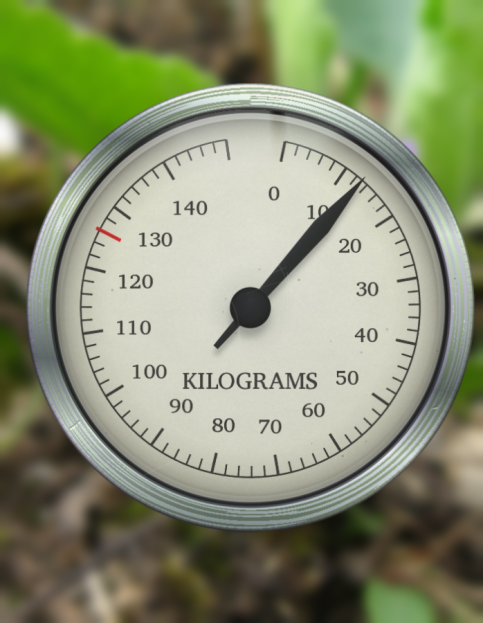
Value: 13 kg
